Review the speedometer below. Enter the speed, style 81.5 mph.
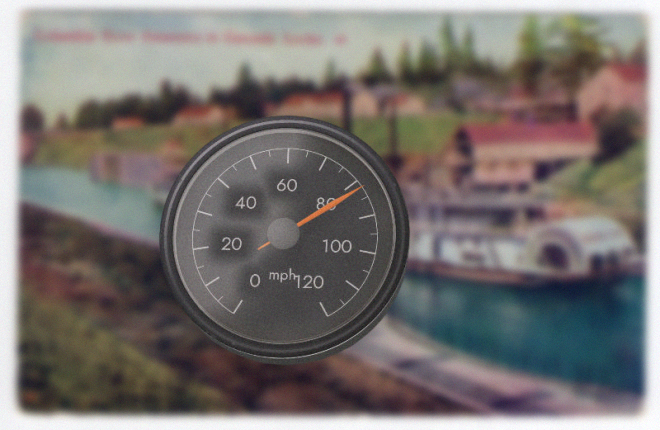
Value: 82.5 mph
